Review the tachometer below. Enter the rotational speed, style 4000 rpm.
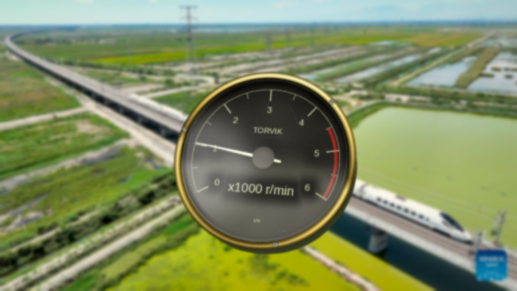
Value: 1000 rpm
